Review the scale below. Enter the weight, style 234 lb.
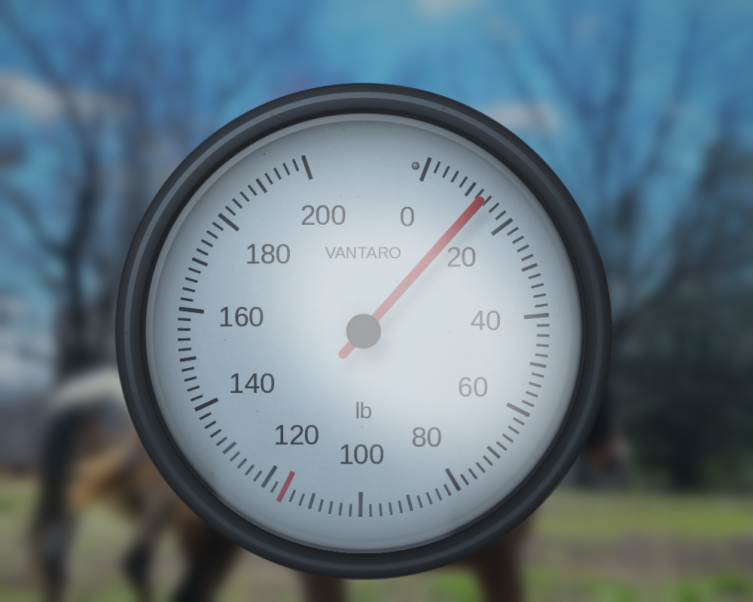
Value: 13 lb
